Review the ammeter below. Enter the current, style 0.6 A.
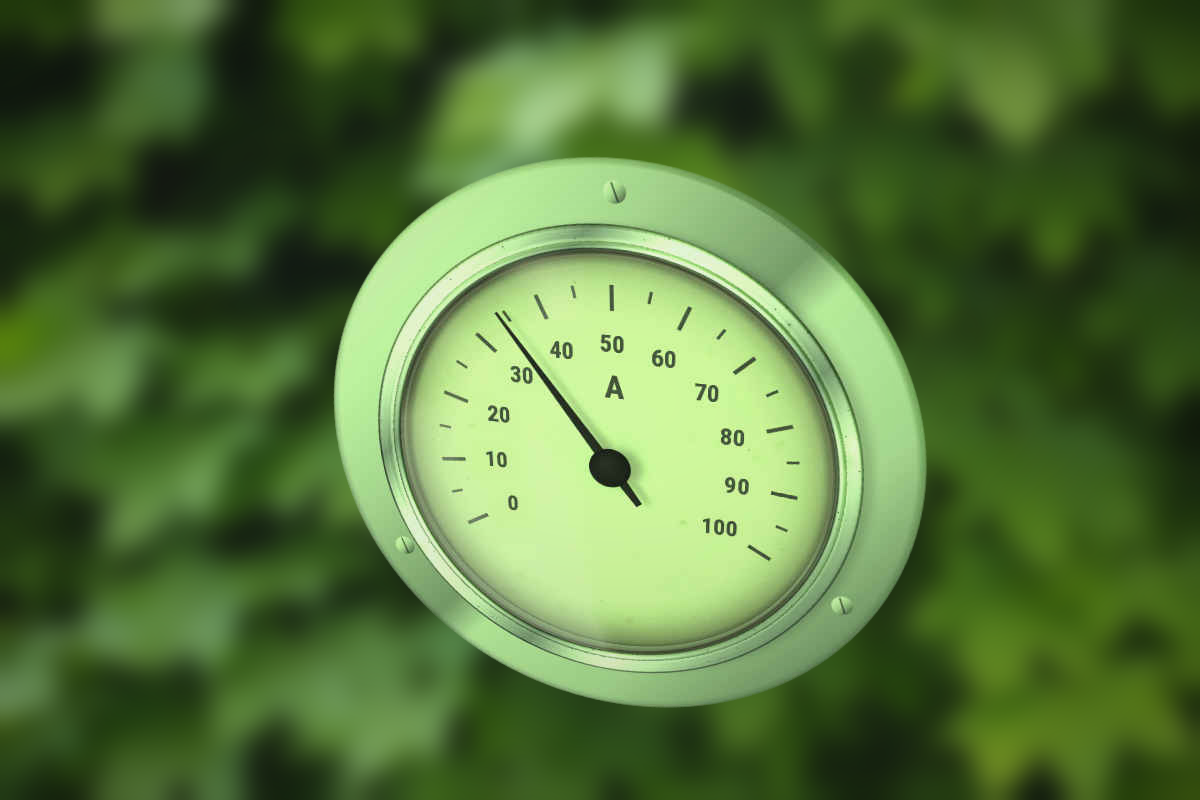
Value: 35 A
